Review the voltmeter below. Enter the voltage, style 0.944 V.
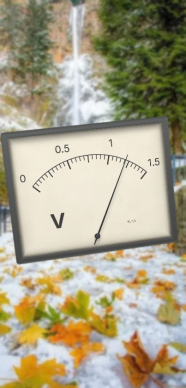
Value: 1.2 V
